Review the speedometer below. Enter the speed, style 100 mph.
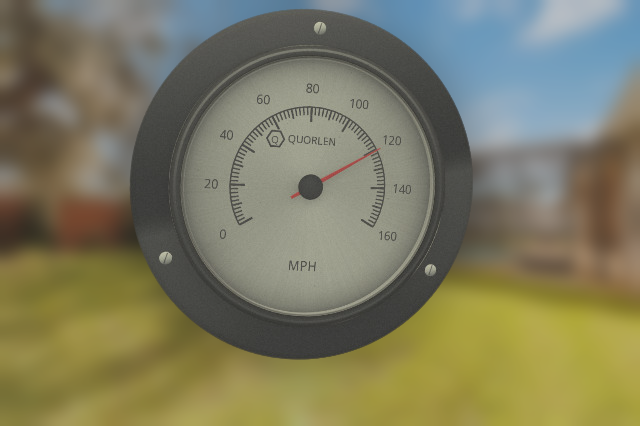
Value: 120 mph
